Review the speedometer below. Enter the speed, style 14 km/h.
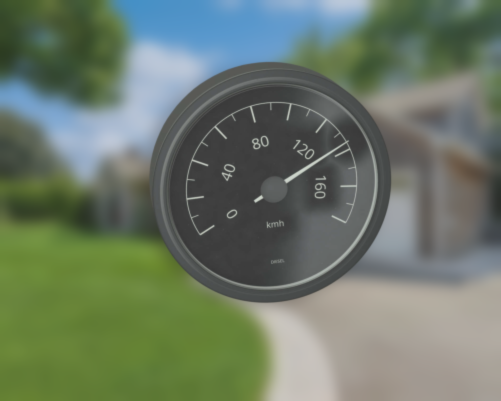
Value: 135 km/h
